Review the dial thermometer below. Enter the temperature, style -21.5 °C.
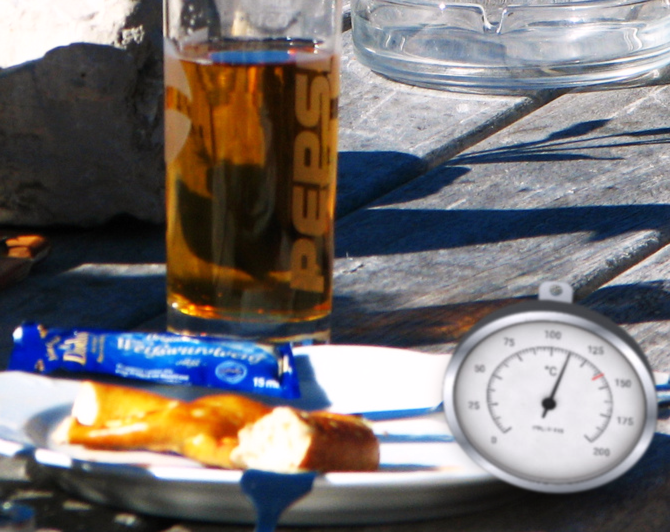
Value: 112.5 °C
